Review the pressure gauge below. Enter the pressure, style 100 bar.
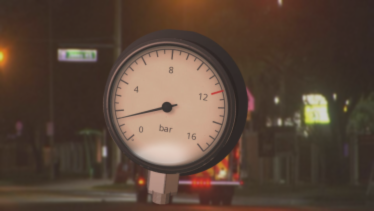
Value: 1.5 bar
